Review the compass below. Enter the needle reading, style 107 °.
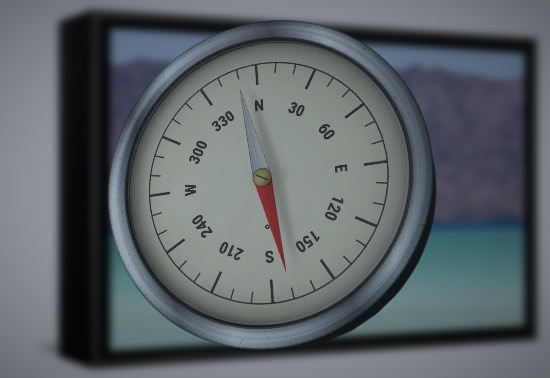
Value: 170 °
